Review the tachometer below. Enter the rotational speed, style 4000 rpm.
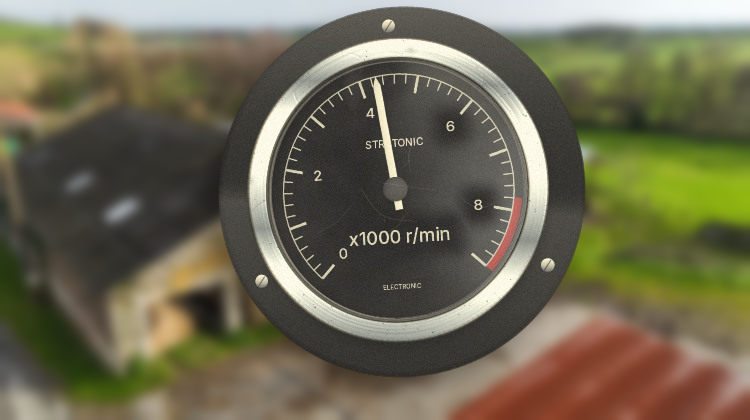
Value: 4300 rpm
